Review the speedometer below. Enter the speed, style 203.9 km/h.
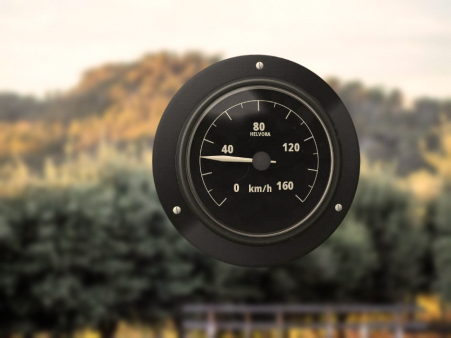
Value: 30 km/h
